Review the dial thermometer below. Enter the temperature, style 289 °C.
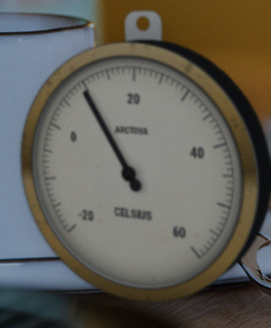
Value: 10 °C
